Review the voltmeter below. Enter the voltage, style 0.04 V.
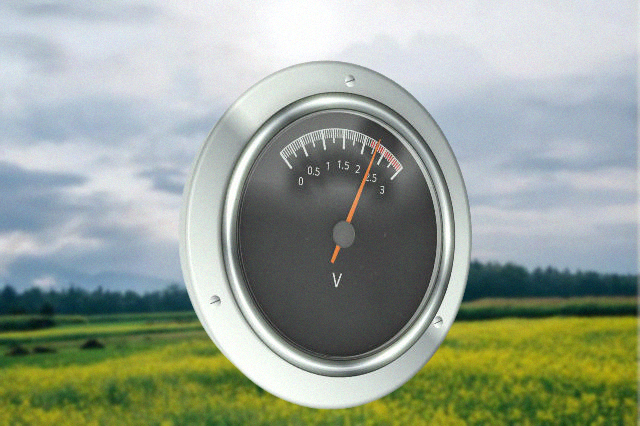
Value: 2.25 V
